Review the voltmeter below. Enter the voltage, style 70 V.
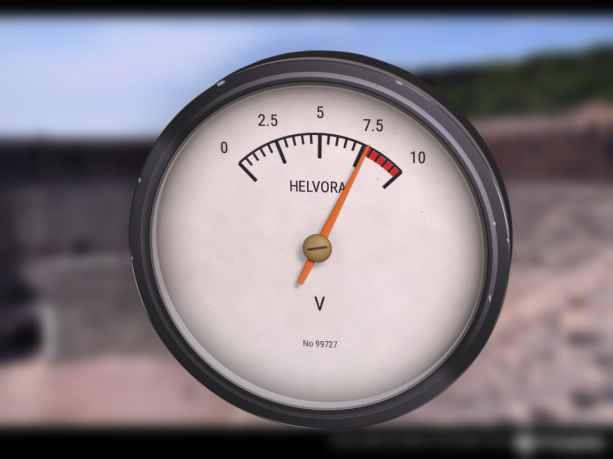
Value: 7.75 V
